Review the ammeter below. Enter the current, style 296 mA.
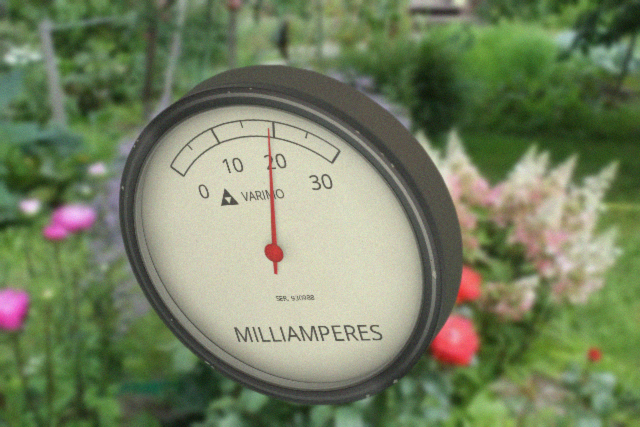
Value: 20 mA
